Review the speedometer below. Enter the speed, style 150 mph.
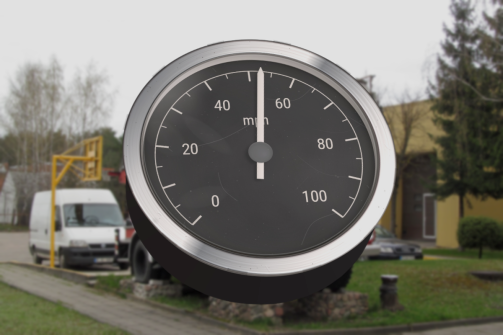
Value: 52.5 mph
